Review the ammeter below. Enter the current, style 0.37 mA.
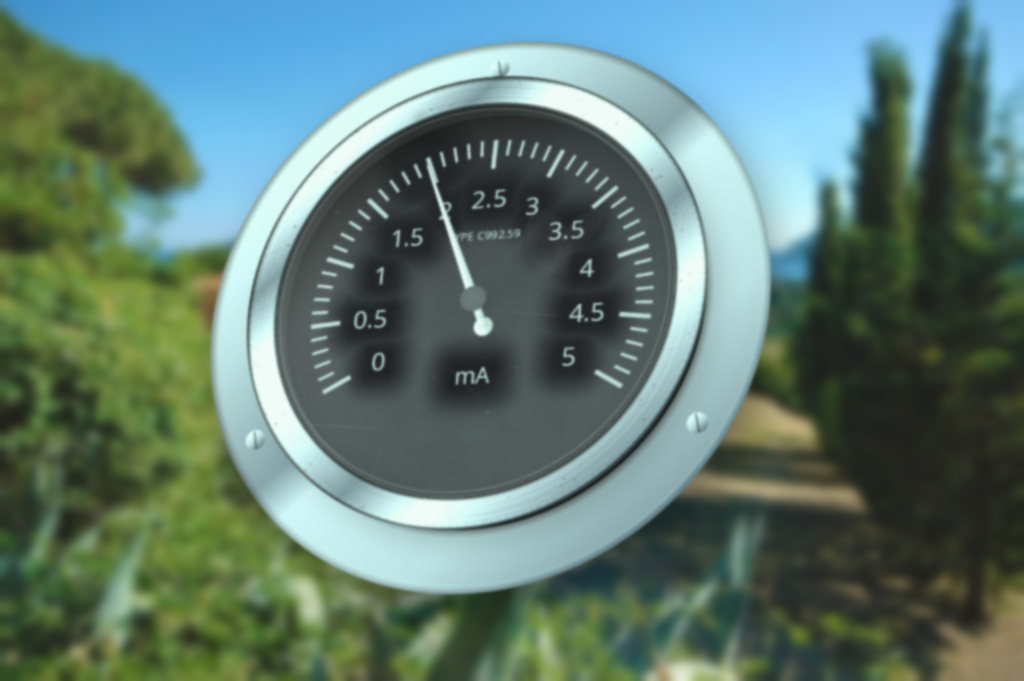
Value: 2 mA
